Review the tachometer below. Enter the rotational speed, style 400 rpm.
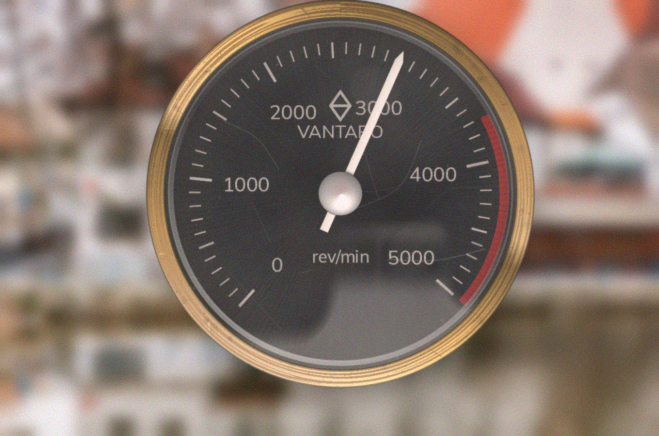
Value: 3000 rpm
